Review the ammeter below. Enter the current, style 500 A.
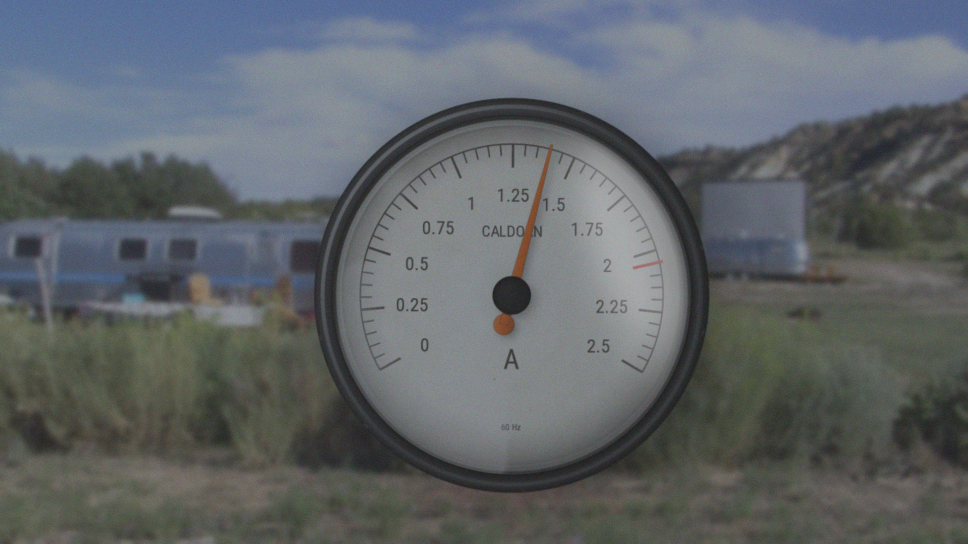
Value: 1.4 A
